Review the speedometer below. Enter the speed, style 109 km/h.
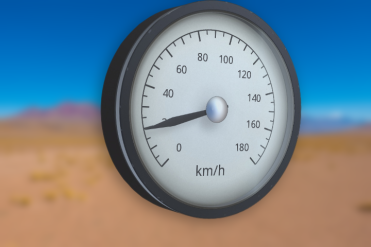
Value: 20 km/h
